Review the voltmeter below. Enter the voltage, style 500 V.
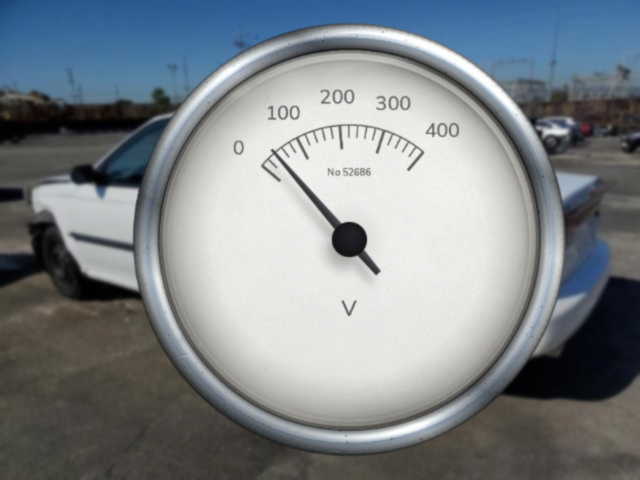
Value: 40 V
